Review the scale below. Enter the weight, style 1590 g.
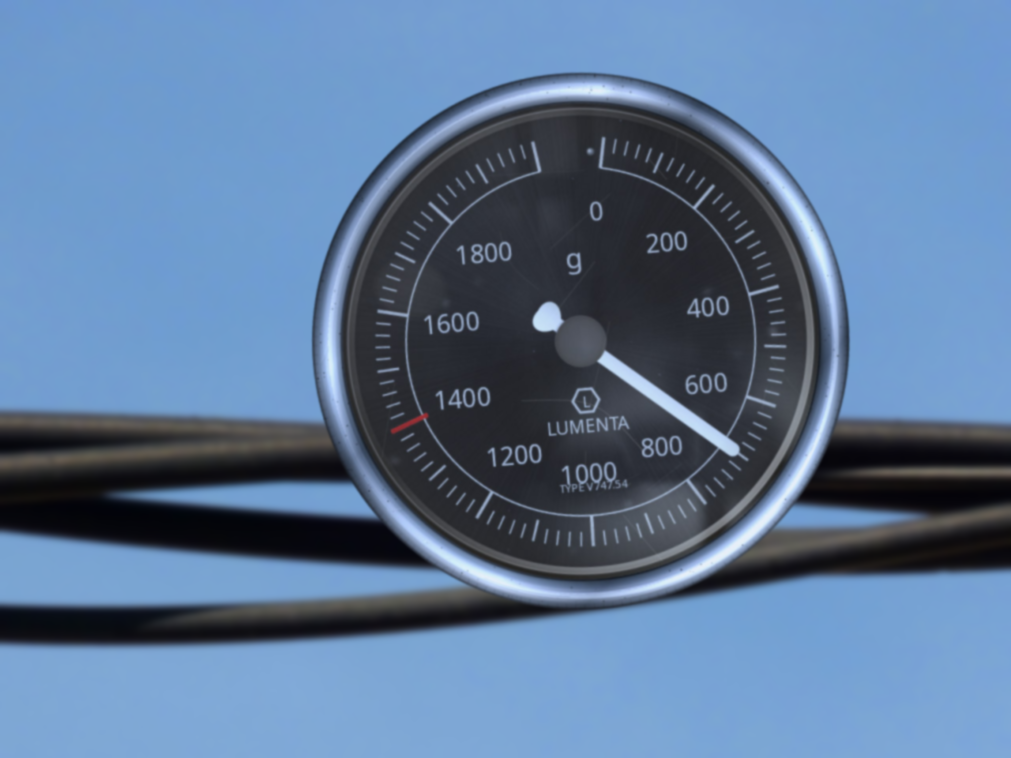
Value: 700 g
